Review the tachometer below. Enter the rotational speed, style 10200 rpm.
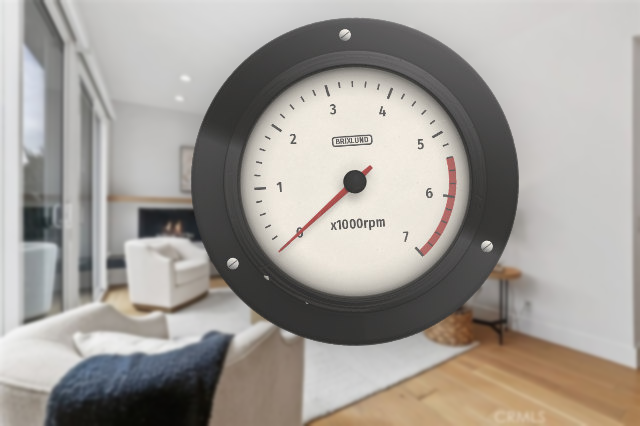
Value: 0 rpm
